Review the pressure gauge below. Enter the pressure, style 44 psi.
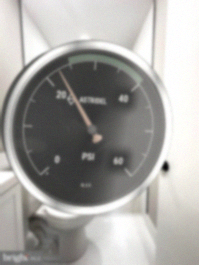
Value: 22.5 psi
